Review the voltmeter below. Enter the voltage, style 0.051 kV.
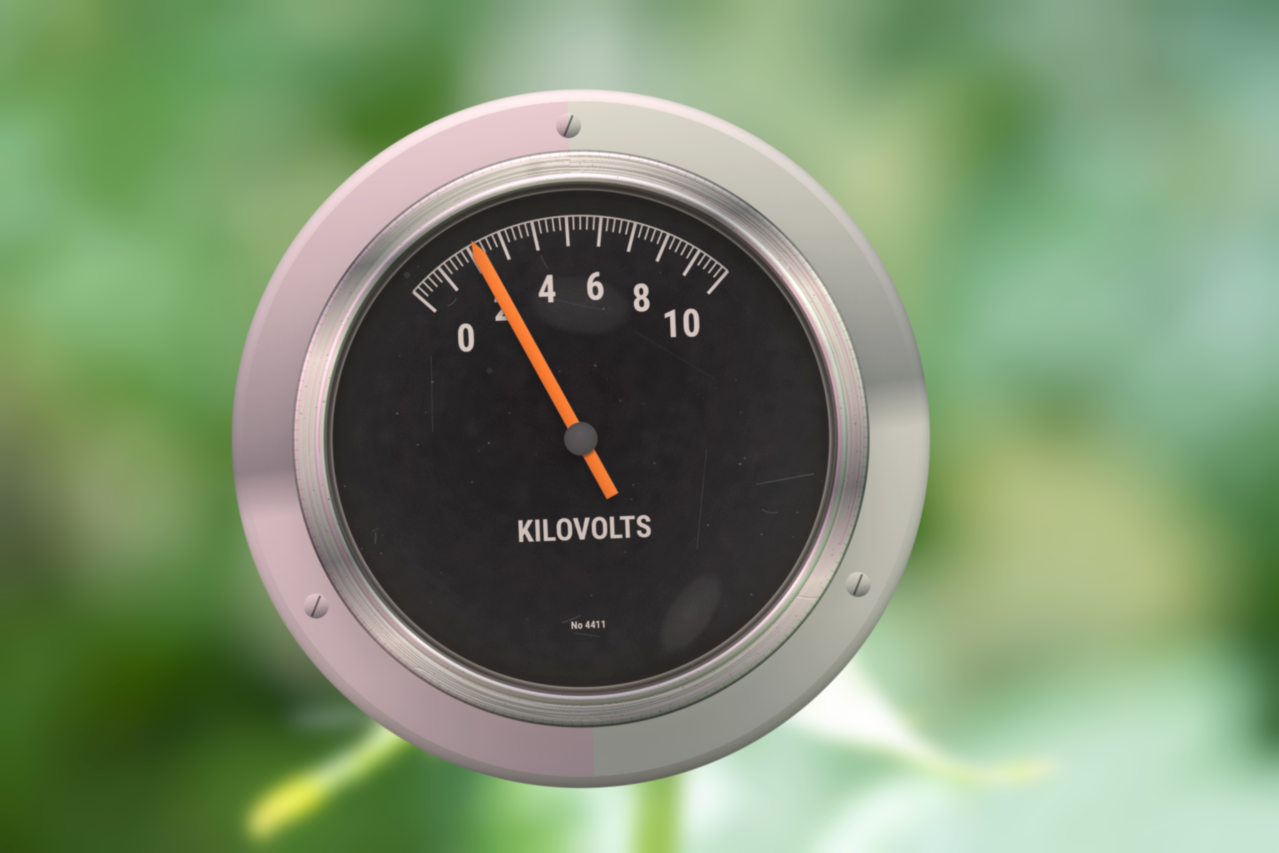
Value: 2.2 kV
